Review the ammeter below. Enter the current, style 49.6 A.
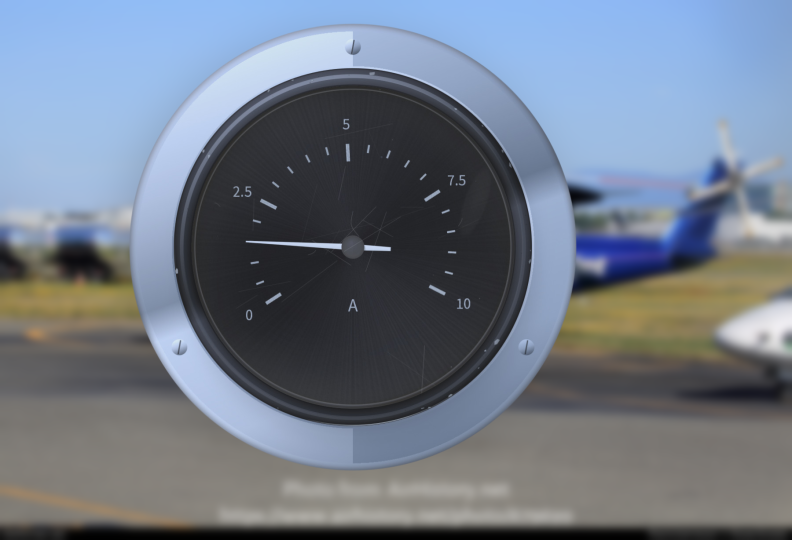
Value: 1.5 A
